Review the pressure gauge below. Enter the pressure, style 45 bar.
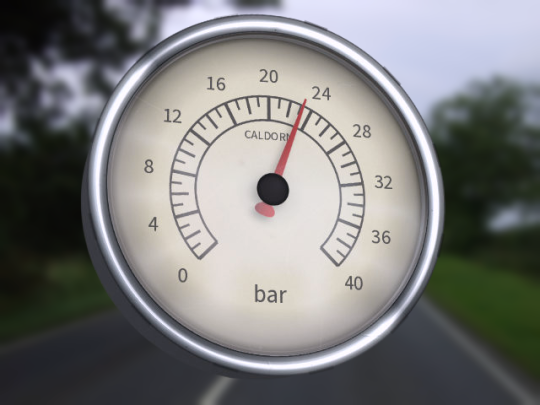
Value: 23 bar
